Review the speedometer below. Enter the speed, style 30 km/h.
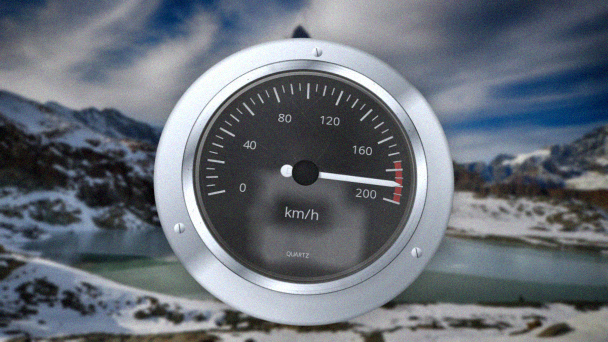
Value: 190 km/h
